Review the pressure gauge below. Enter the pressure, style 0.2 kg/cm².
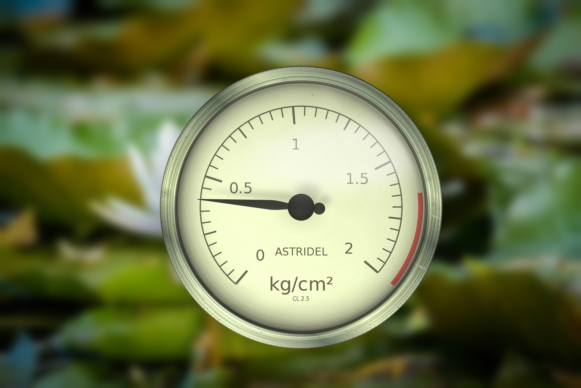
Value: 0.4 kg/cm²
